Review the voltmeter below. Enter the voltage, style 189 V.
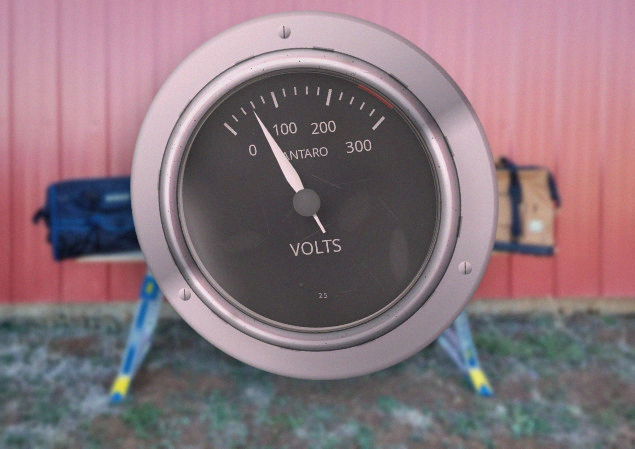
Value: 60 V
